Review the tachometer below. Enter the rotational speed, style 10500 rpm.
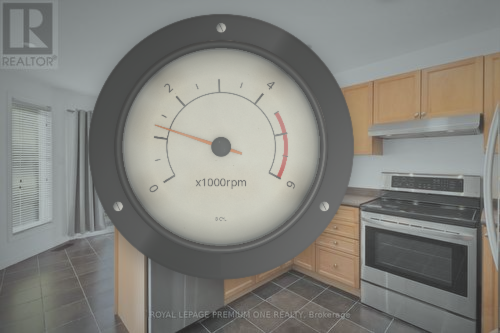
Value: 1250 rpm
